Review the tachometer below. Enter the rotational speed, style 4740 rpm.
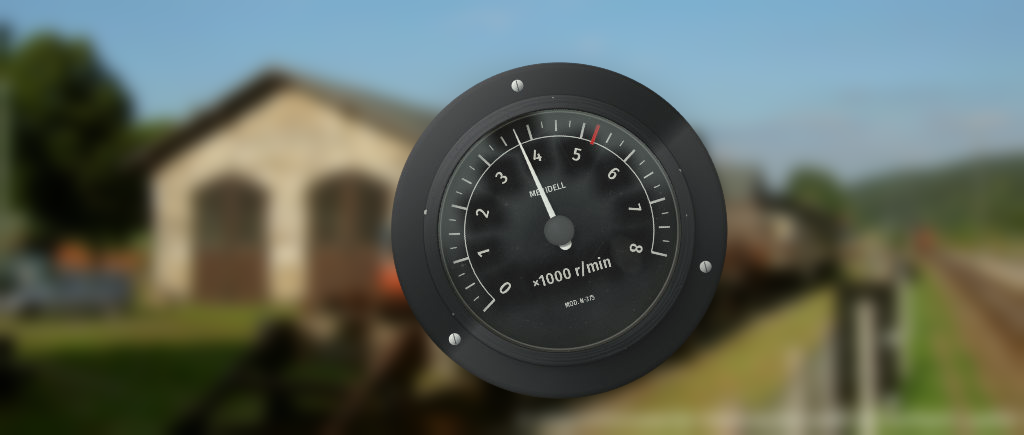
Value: 3750 rpm
